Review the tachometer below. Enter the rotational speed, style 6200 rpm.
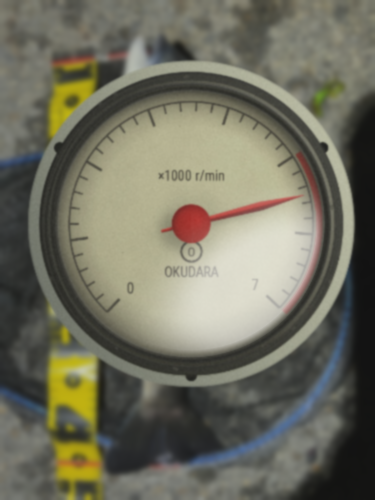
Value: 5500 rpm
